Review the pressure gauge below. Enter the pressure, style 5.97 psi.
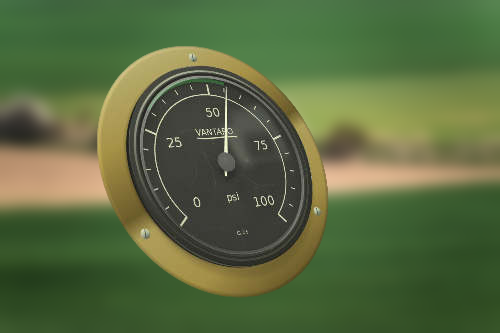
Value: 55 psi
